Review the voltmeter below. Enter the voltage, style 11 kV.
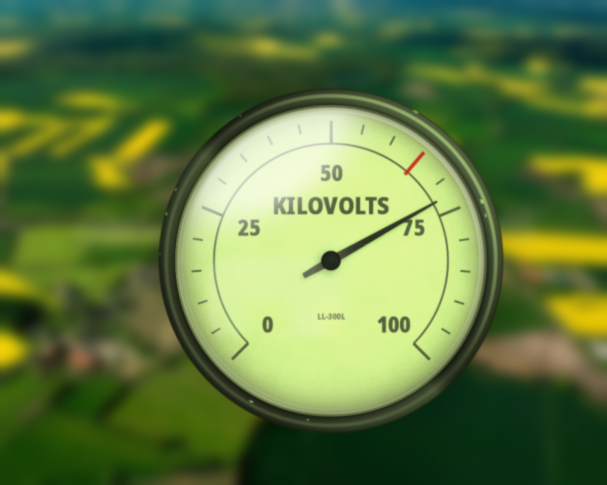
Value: 72.5 kV
